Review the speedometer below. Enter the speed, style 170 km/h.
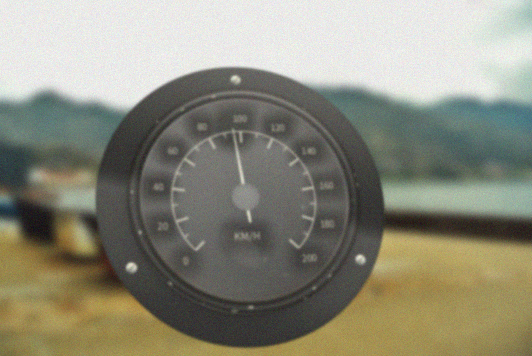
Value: 95 km/h
